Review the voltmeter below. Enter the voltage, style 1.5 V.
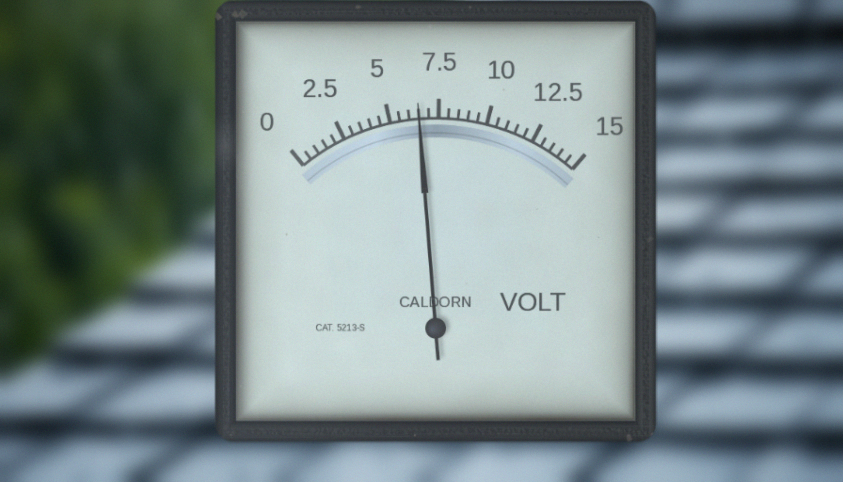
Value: 6.5 V
